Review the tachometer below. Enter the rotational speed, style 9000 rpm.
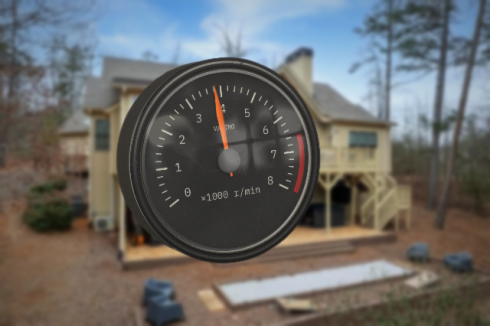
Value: 3800 rpm
